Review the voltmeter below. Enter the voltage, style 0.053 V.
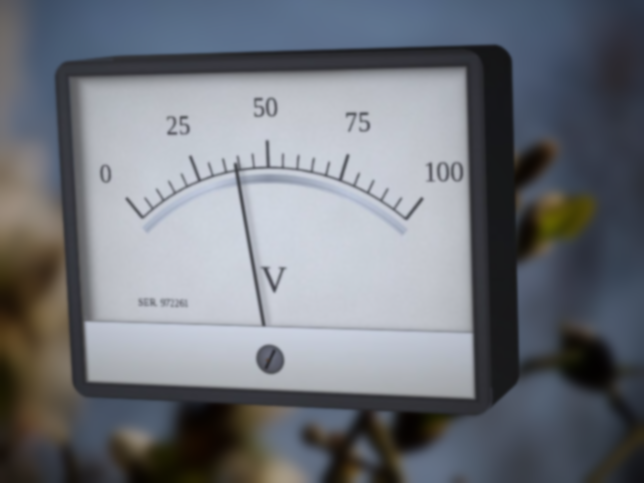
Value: 40 V
